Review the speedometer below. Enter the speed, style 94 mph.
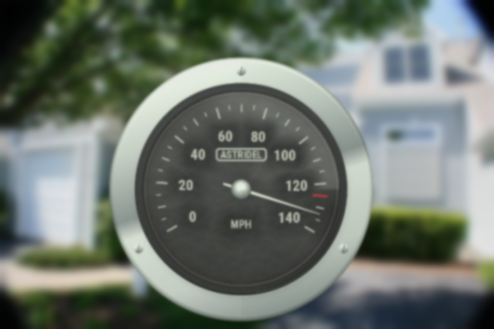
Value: 132.5 mph
